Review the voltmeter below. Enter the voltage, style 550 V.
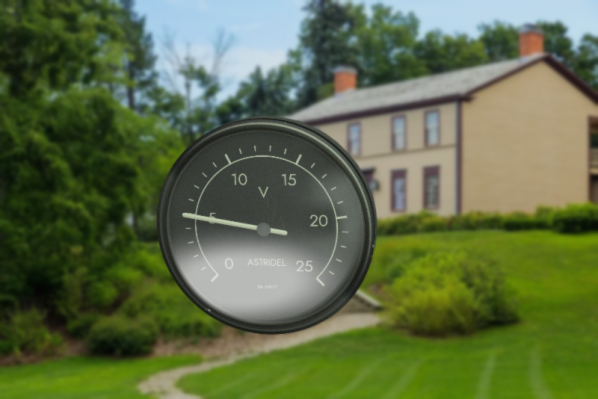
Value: 5 V
